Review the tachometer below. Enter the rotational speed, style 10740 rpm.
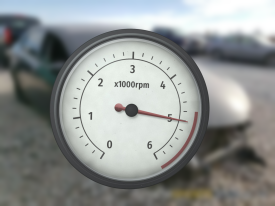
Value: 5000 rpm
